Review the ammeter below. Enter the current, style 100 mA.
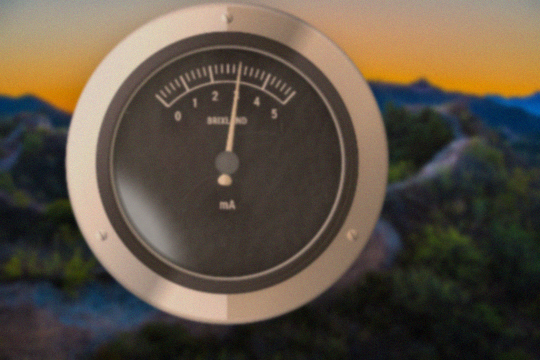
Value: 3 mA
